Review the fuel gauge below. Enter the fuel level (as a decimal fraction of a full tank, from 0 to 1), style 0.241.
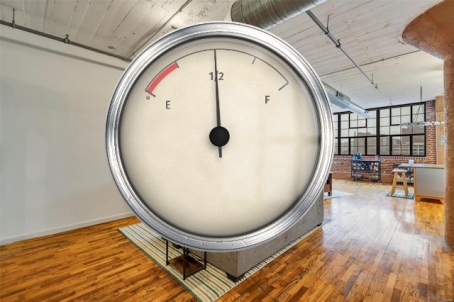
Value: 0.5
